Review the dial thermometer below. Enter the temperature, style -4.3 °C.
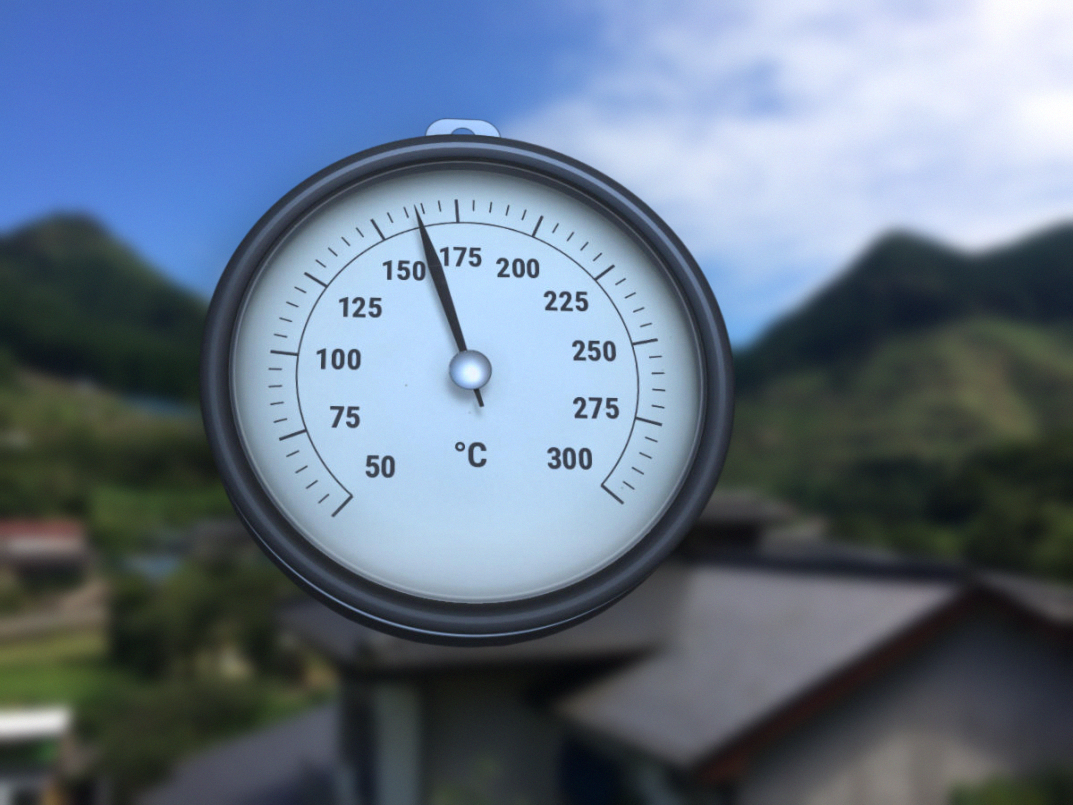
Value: 162.5 °C
